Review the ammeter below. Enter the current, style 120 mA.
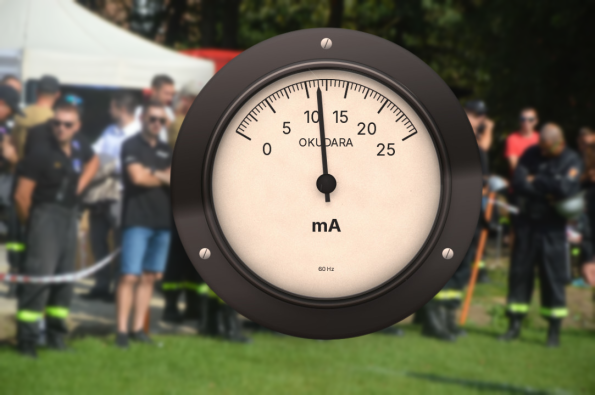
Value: 11.5 mA
